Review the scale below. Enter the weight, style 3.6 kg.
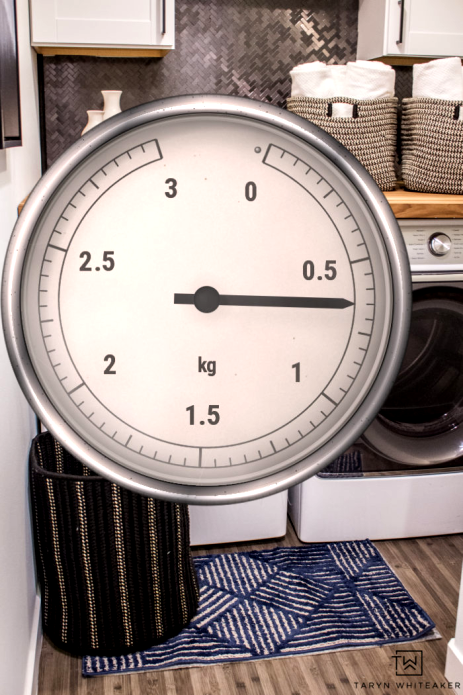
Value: 0.65 kg
